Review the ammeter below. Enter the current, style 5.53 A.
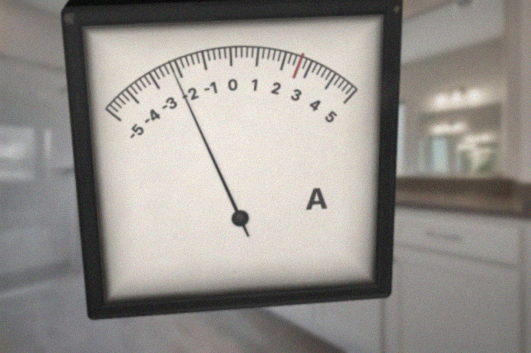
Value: -2.2 A
